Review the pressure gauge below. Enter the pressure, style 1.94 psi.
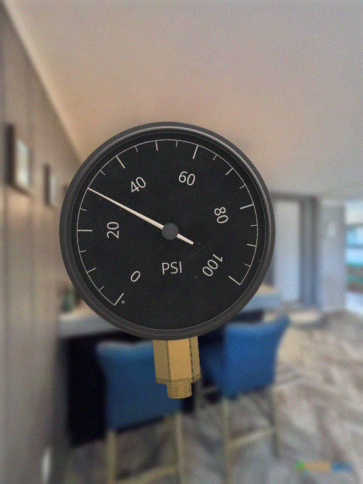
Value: 30 psi
